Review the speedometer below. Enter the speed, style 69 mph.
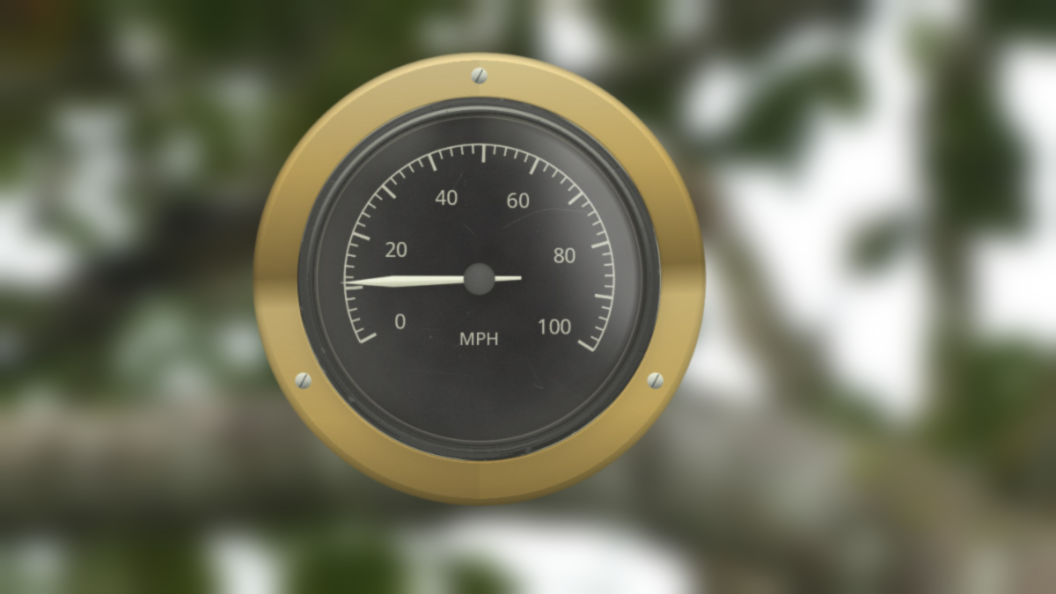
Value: 11 mph
